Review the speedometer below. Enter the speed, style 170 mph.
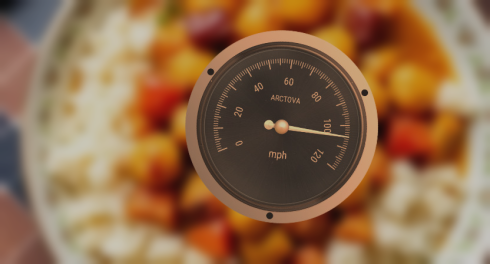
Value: 105 mph
